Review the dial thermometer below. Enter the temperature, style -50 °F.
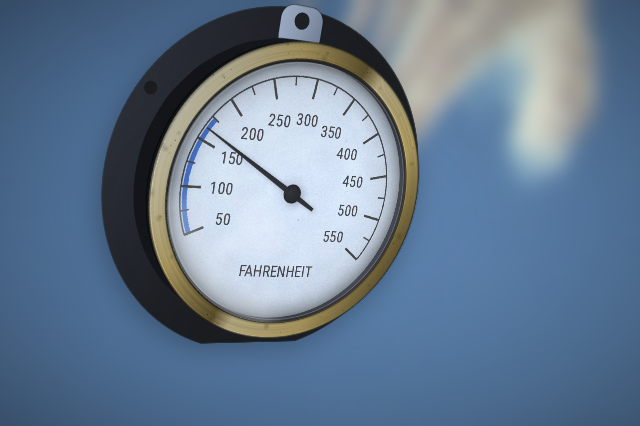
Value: 162.5 °F
